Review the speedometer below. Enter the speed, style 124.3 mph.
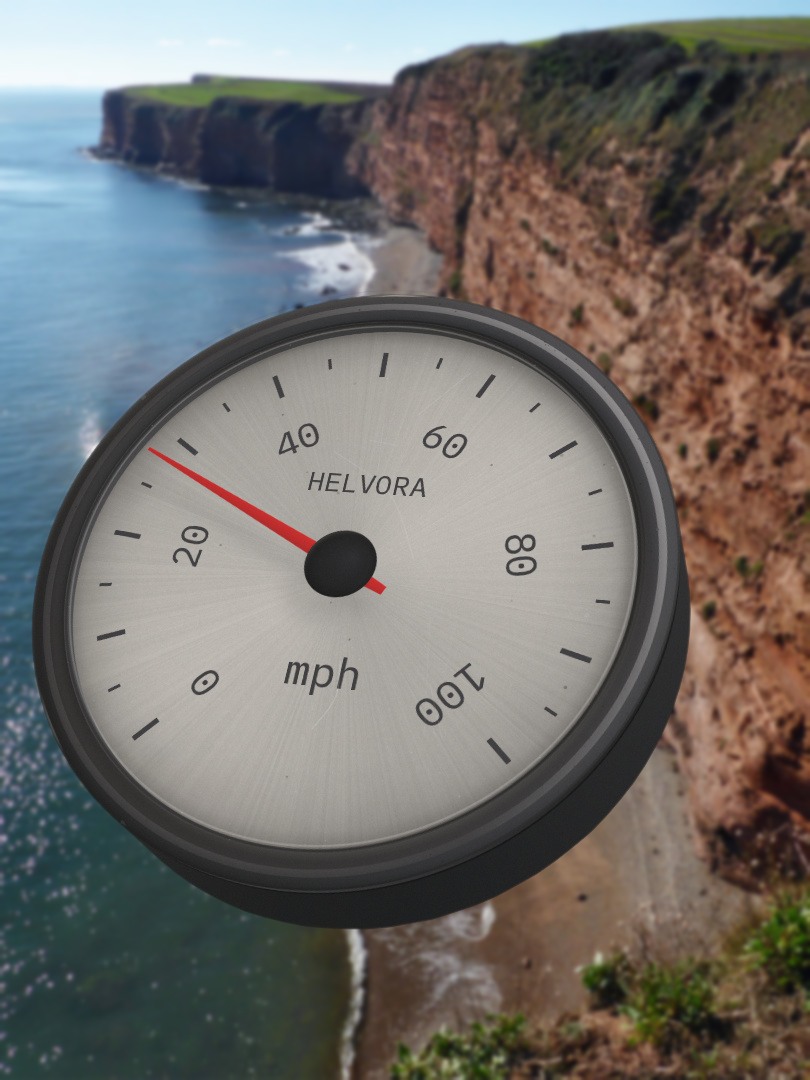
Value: 27.5 mph
